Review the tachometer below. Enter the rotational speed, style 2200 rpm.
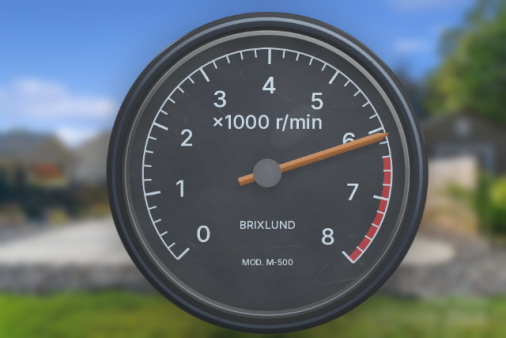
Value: 6100 rpm
